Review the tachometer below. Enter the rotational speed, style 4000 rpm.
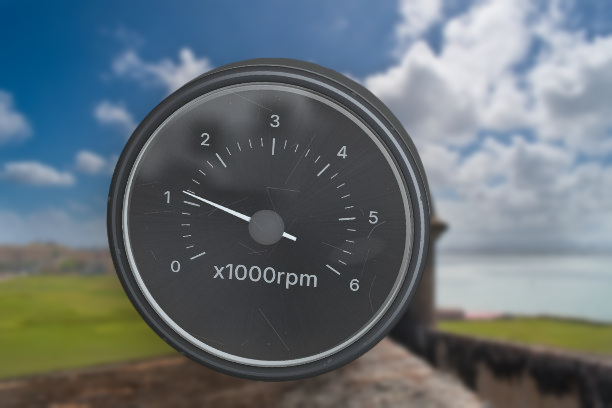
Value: 1200 rpm
